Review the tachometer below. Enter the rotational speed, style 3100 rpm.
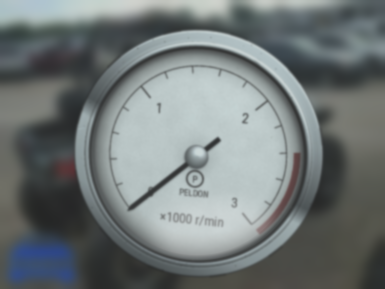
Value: 0 rpm
